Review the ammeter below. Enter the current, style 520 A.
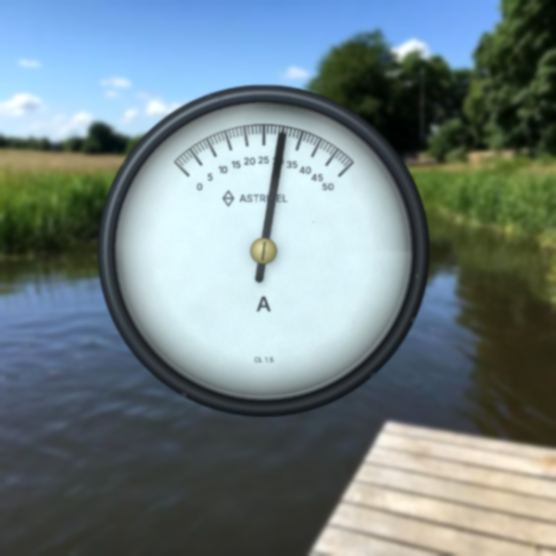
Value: 30 A
